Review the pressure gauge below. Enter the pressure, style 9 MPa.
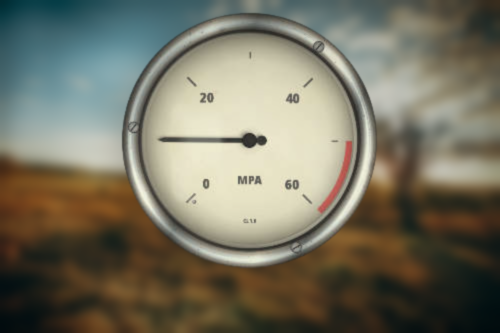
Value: 10 MPa
